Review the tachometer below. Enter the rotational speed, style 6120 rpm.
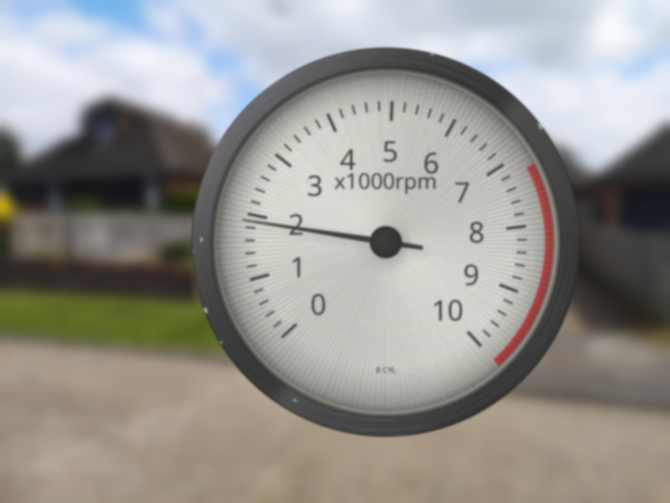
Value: 1900 rpm
